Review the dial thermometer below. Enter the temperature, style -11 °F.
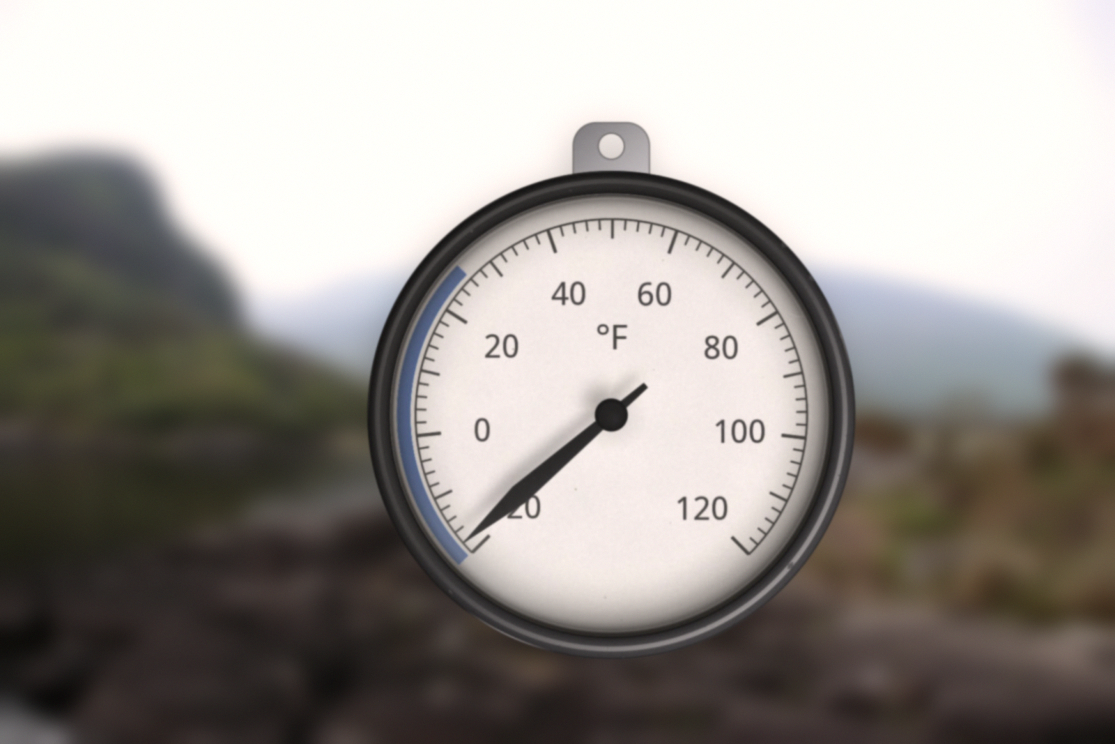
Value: -18 °F
